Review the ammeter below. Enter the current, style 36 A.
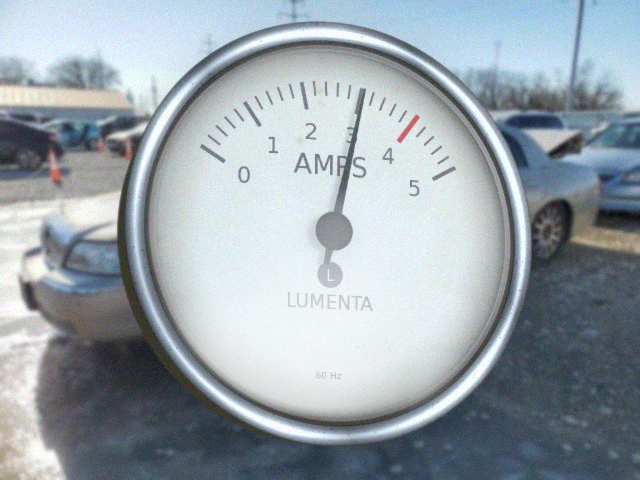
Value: 3 A
